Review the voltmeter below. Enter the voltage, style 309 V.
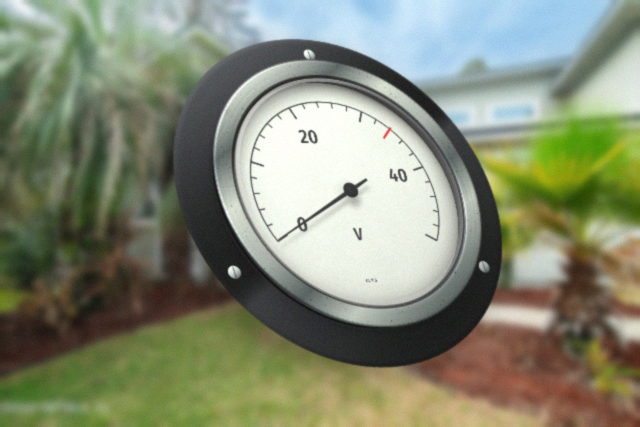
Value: 0 V
